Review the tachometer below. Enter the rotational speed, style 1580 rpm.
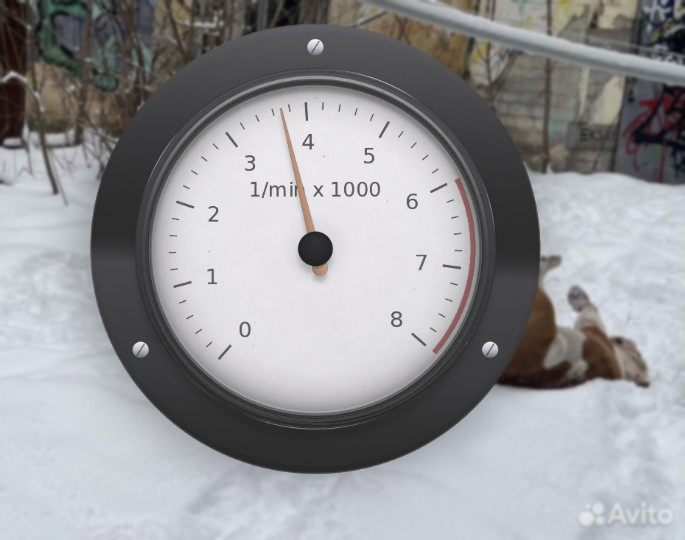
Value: 3700 rpm
